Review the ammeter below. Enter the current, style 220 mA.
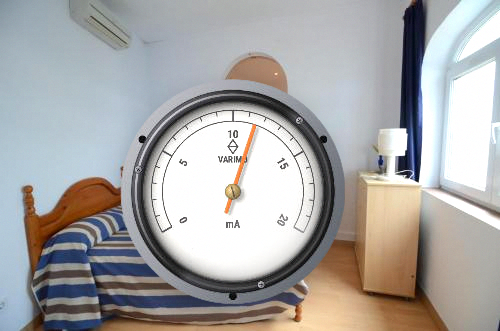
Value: 11.5 mA
